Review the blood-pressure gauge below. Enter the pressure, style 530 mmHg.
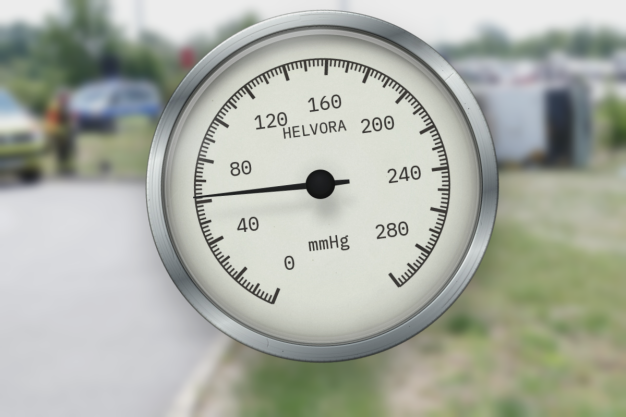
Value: 62 mmHg
